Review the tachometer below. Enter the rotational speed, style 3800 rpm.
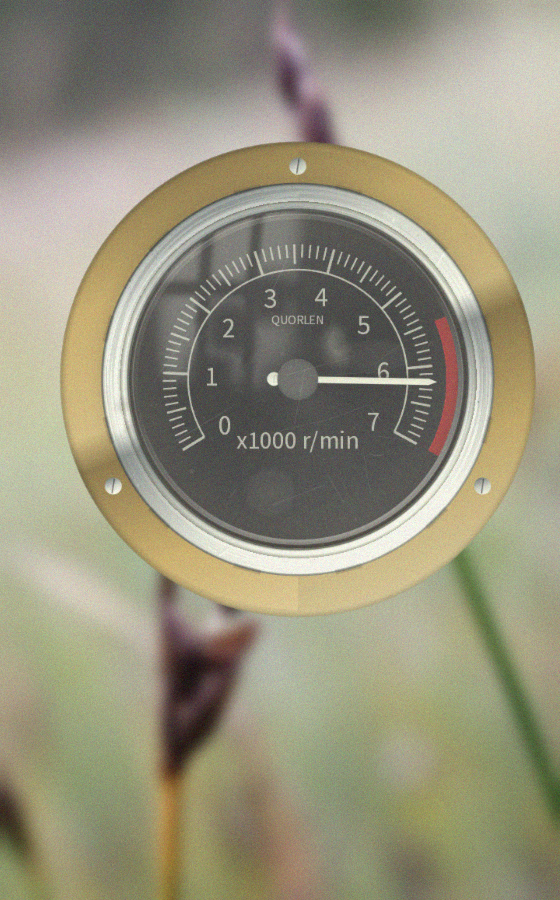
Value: 6200 rpm
